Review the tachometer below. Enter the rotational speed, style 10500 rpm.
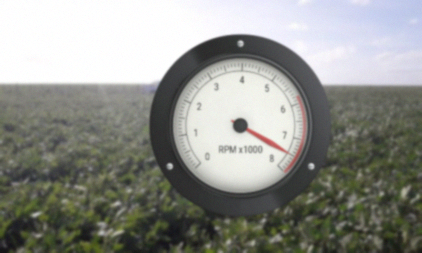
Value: 7500 rpm
